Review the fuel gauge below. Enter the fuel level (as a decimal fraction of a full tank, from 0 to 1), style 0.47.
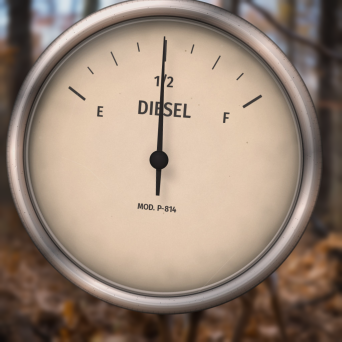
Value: 0.5
